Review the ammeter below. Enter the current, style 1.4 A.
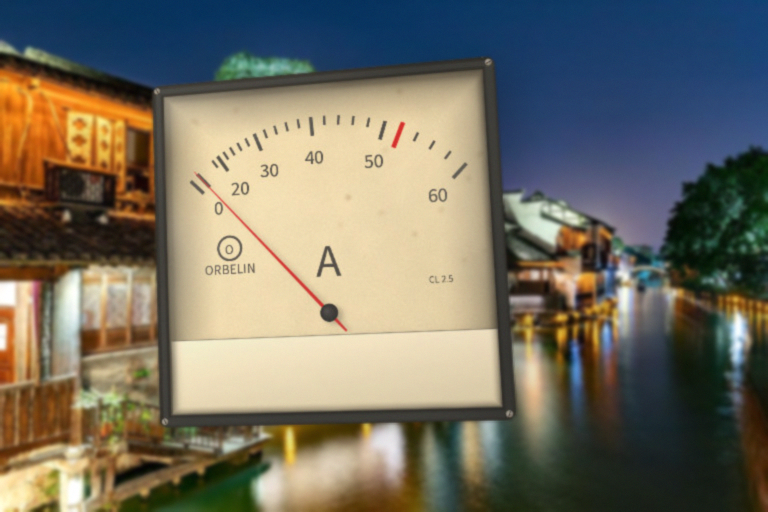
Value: 10 A
